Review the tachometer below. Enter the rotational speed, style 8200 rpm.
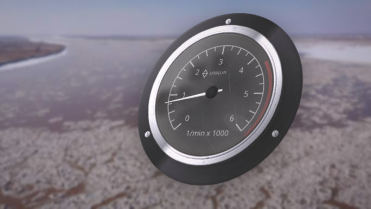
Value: 750 rpm
